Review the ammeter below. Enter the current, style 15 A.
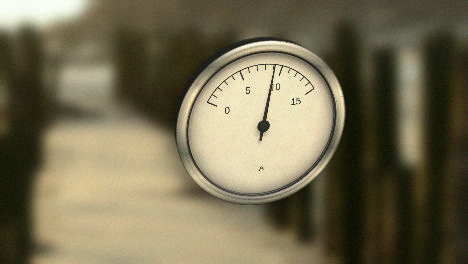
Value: 9 A
